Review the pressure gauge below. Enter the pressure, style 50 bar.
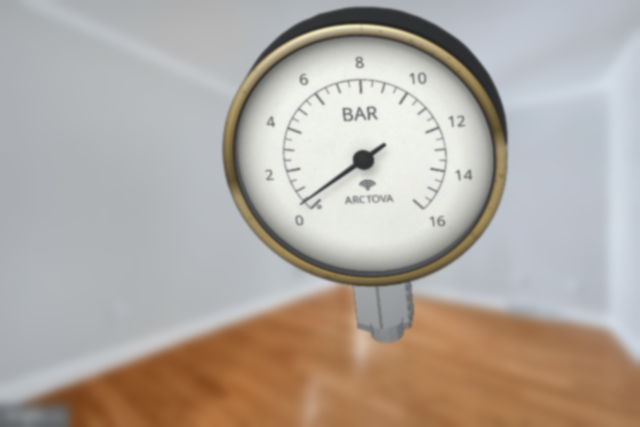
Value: 0.5 bar
